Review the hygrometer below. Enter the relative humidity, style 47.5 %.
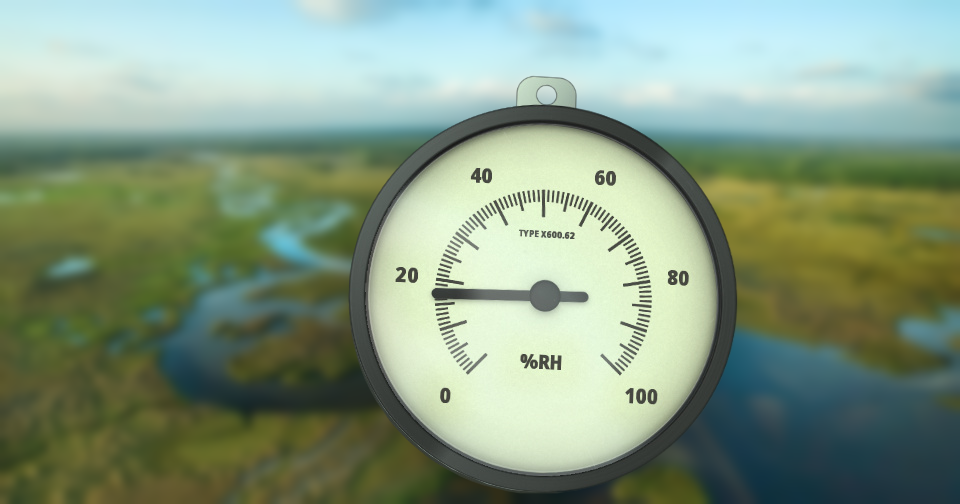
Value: 17 %
